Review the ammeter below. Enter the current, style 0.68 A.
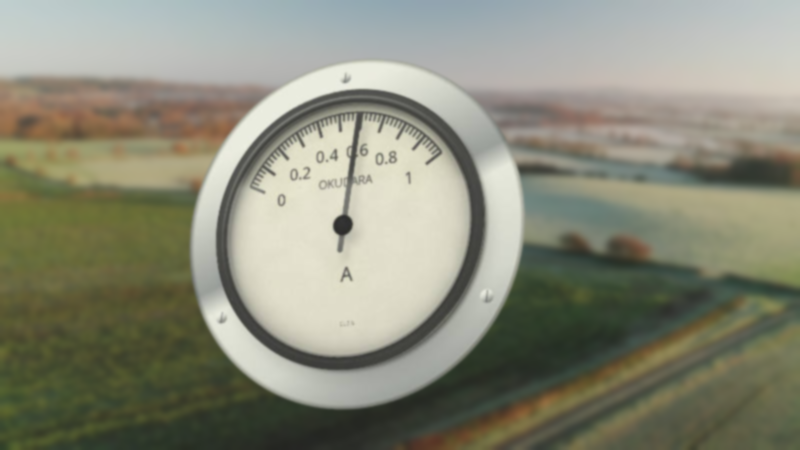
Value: 0.6 A
